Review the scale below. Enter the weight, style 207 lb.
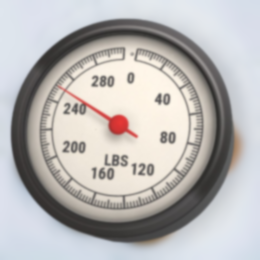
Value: 250 lb
